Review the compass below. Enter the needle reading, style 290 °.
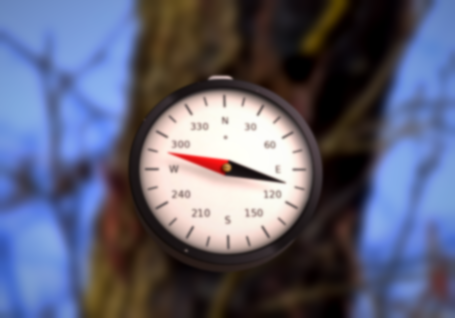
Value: 285 °
